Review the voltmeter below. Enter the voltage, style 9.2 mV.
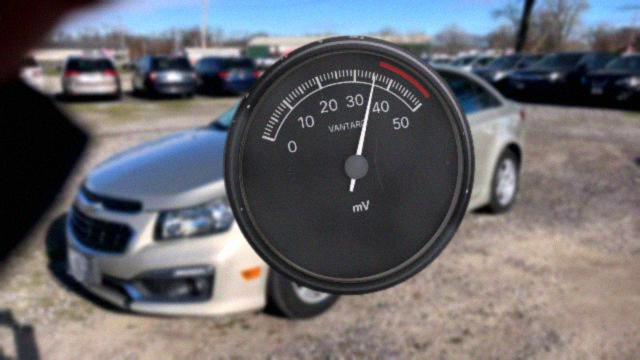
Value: 35 mV
